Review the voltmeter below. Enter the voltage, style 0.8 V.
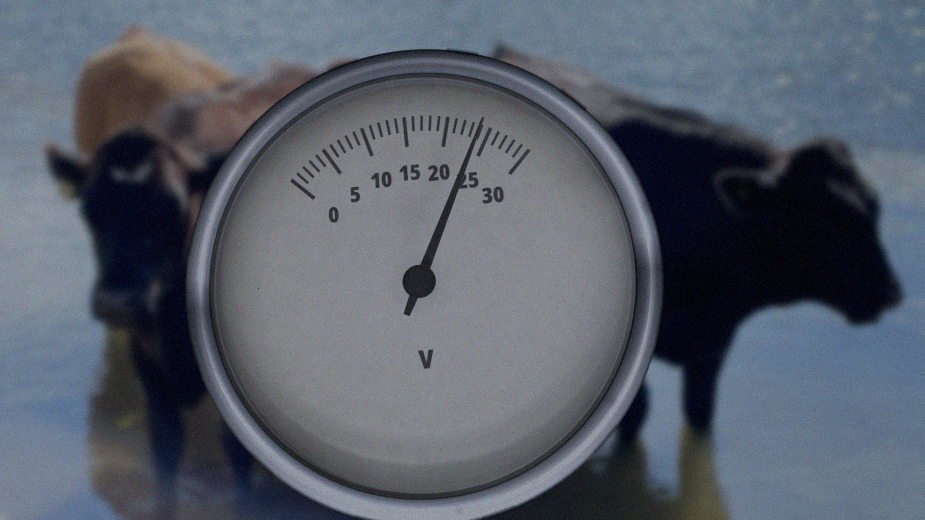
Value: 24 V
